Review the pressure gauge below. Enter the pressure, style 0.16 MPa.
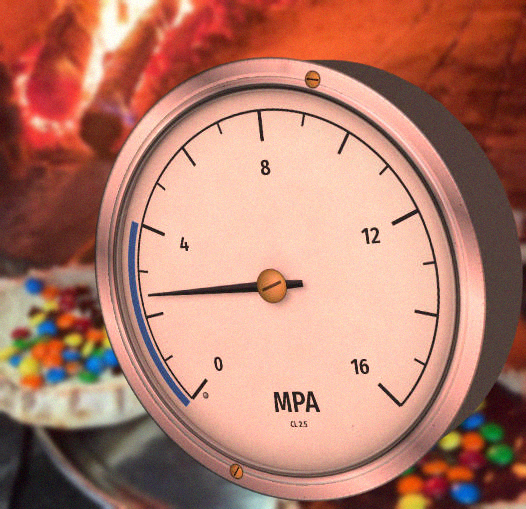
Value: 2.5 MPa
